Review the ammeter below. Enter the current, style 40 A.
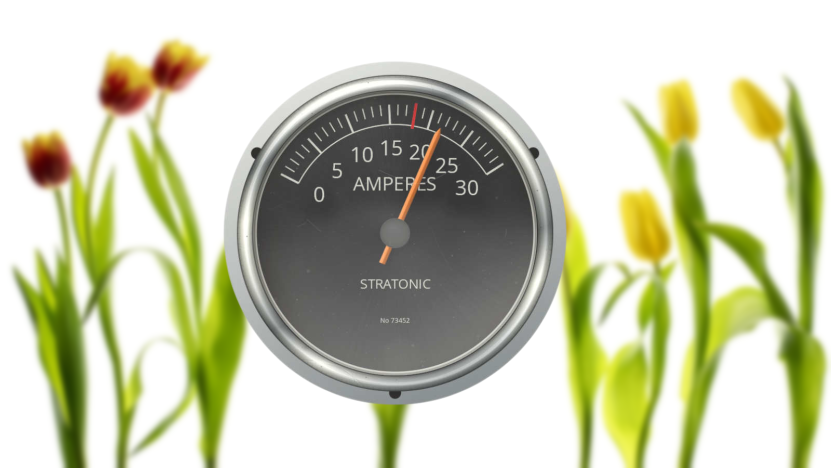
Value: 21.5 A
